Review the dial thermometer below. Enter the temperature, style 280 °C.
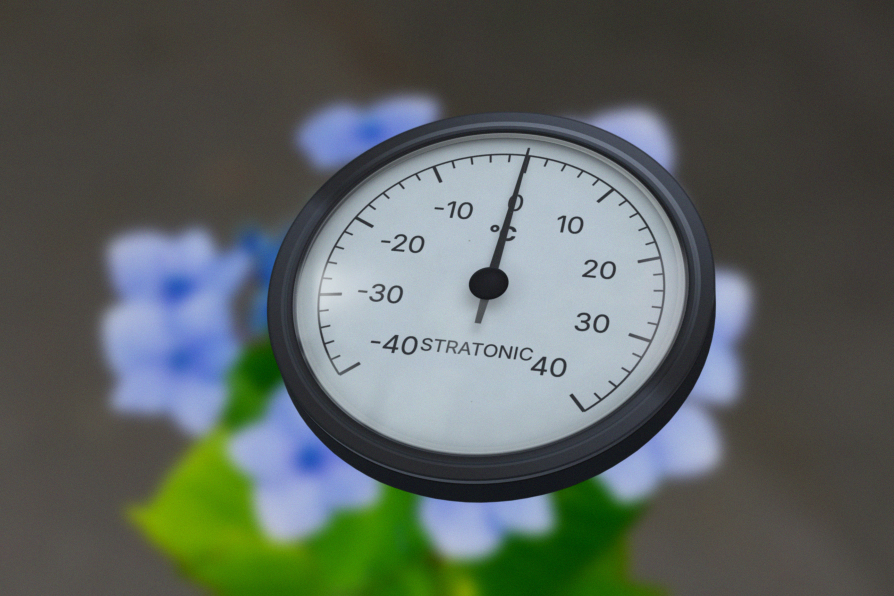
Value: 0 °C
